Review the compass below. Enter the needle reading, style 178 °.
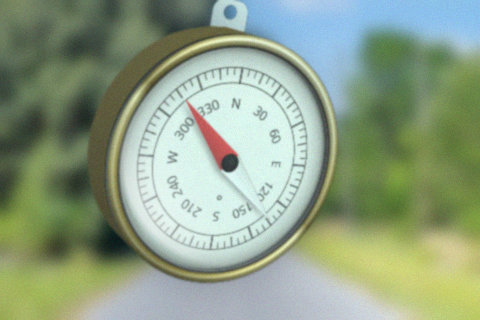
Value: 315 °
